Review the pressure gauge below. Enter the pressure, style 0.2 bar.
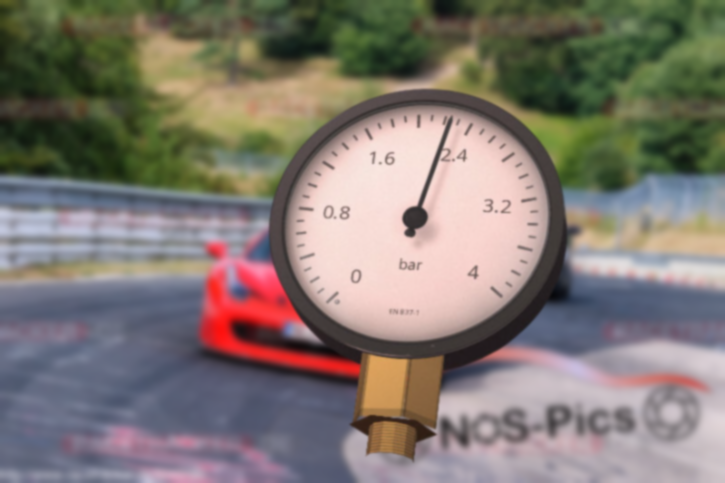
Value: 2.25 bar
